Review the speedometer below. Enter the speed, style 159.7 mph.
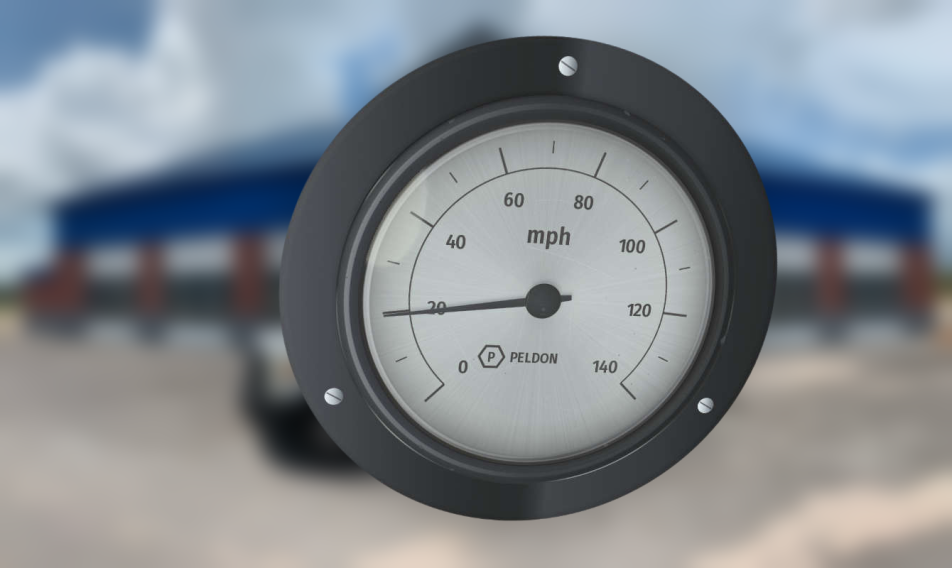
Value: 20 mph
